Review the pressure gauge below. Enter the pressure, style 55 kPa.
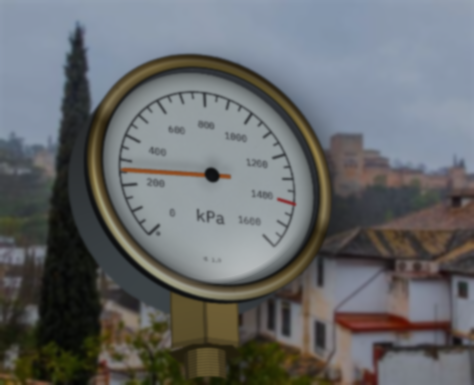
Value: 250 kPa
